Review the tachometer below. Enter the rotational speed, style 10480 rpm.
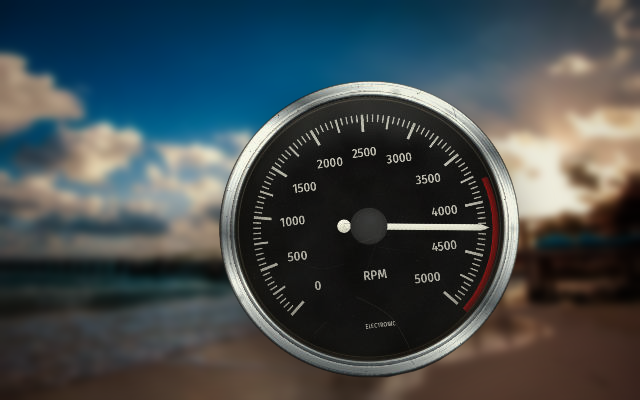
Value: 4250 rpm
